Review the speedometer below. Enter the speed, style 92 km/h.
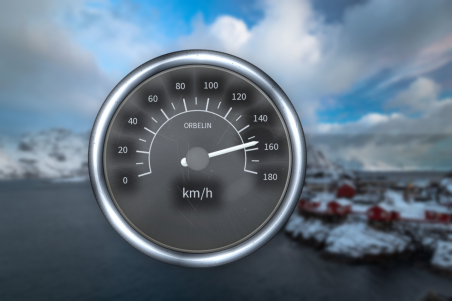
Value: 155 km/h
